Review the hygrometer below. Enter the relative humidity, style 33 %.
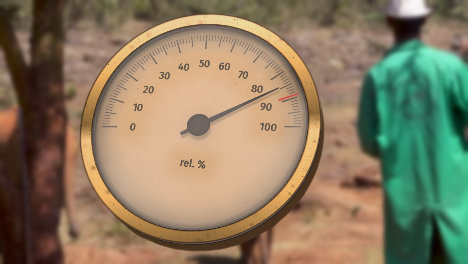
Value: 85 %
